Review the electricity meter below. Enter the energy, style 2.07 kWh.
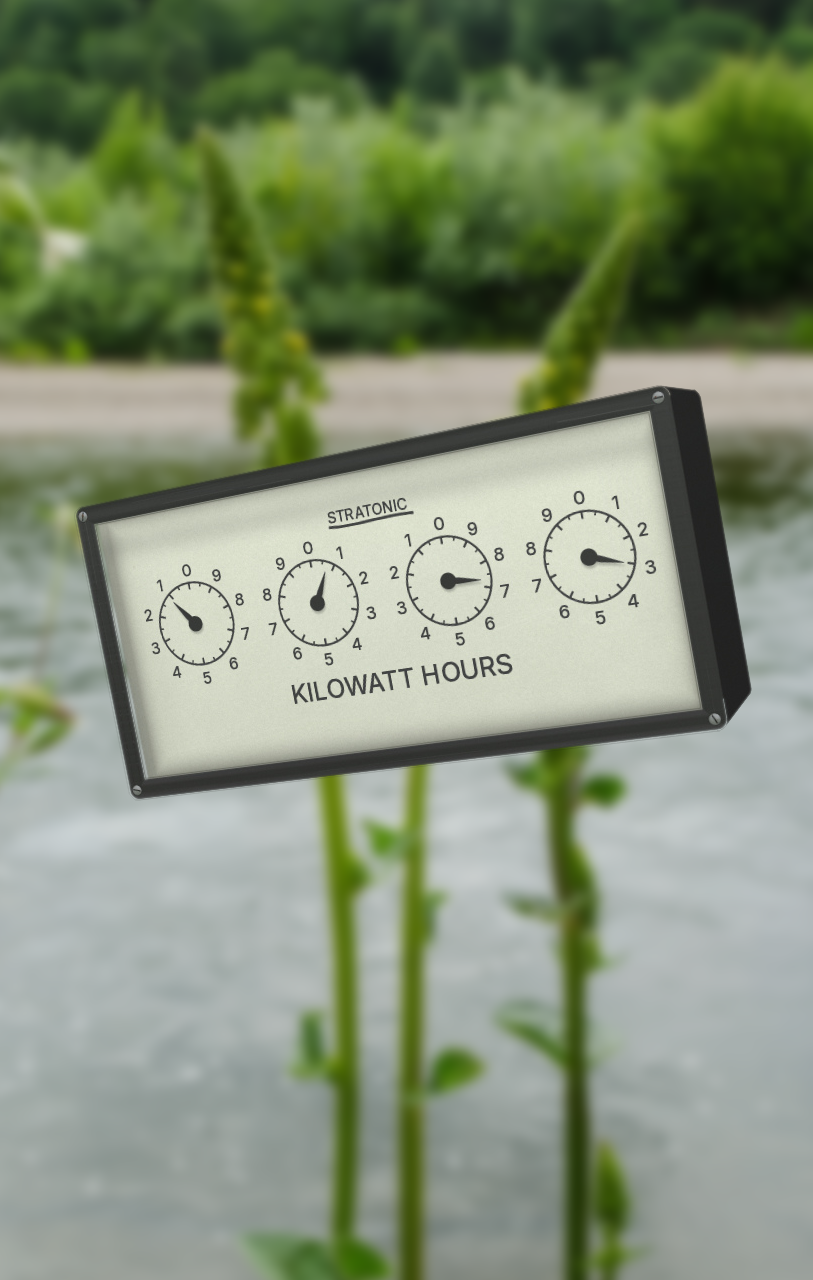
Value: 1073 kWh
